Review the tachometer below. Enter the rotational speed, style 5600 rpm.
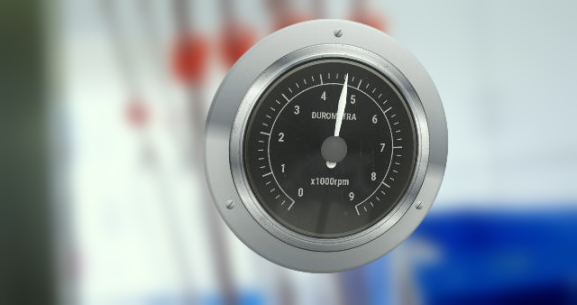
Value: 4600 rpm
